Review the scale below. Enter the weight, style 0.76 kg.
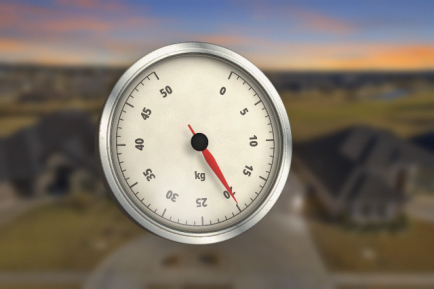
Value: 20 kg
